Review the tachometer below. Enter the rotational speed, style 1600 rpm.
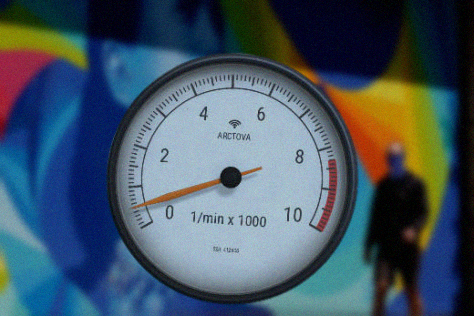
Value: 500 rpm
